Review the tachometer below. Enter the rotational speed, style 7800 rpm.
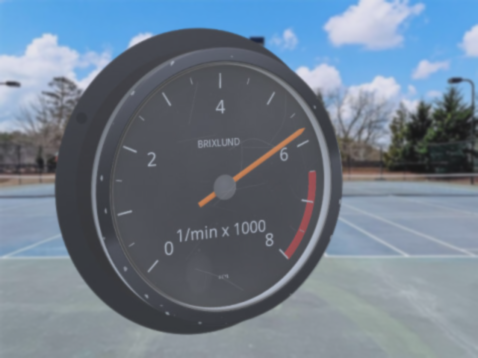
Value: 5750 rpm
